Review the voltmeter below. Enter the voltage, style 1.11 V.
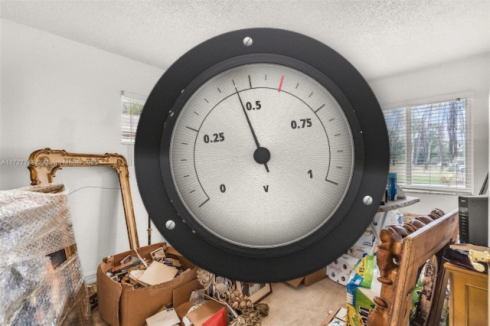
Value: 0.45 V
